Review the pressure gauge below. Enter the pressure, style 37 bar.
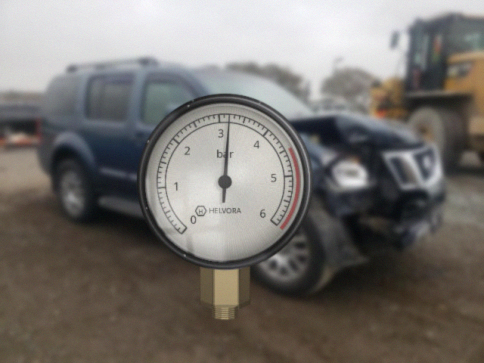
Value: 3.2 bar
